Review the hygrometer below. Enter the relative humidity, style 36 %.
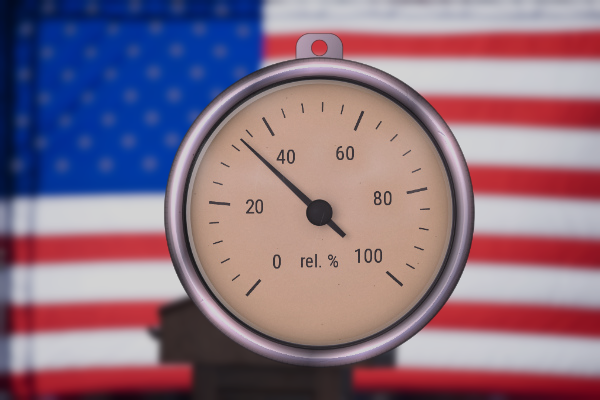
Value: 34 %
